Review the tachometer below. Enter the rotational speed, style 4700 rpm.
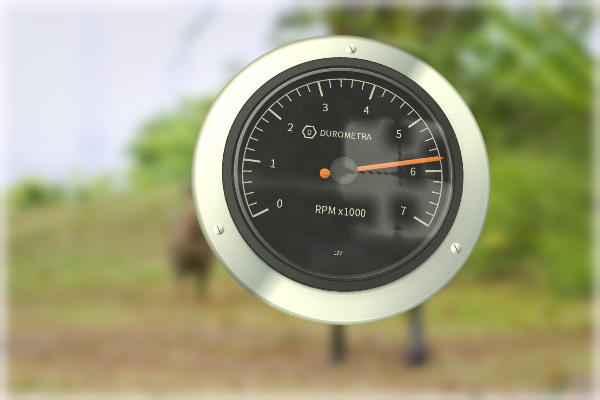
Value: 5800 rpm
